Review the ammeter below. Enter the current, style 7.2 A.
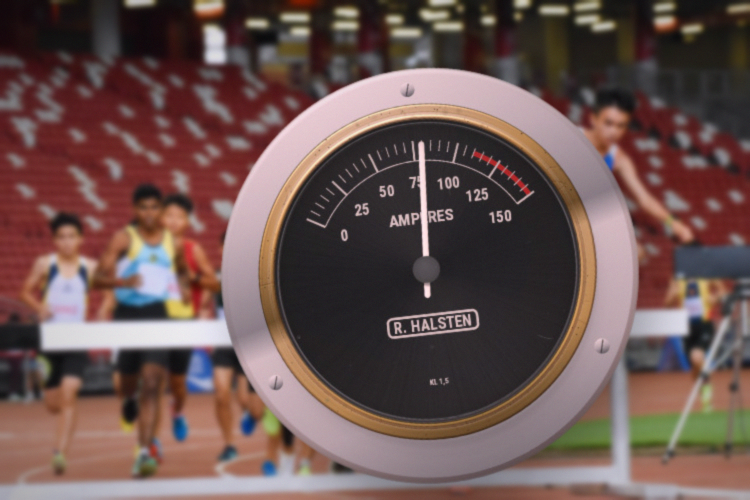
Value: 80 A
